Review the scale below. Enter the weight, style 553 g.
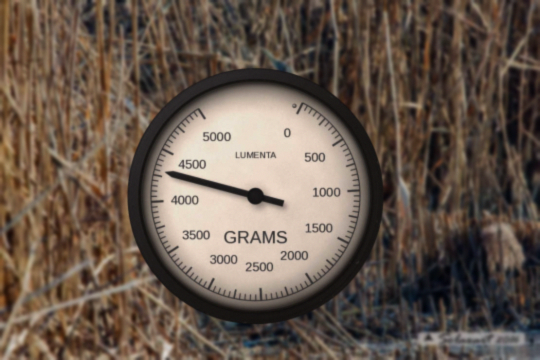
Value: 4300 g
